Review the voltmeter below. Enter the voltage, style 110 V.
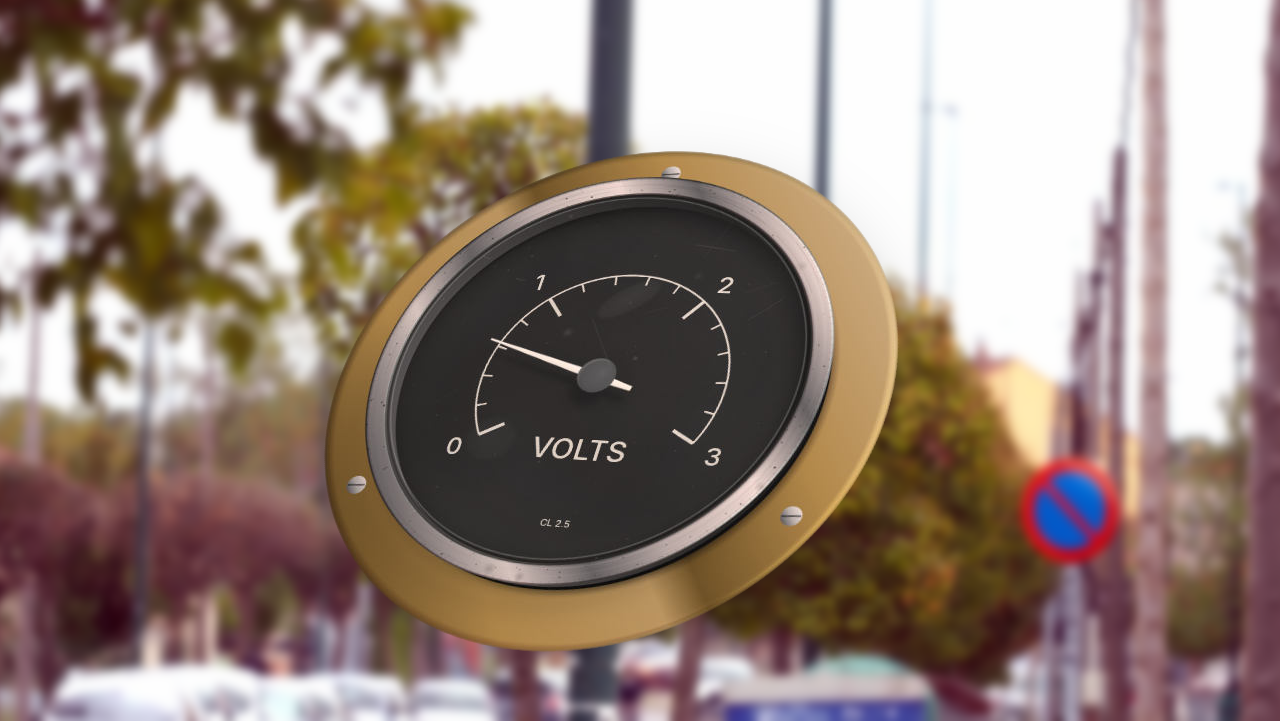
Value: 0.6 V
